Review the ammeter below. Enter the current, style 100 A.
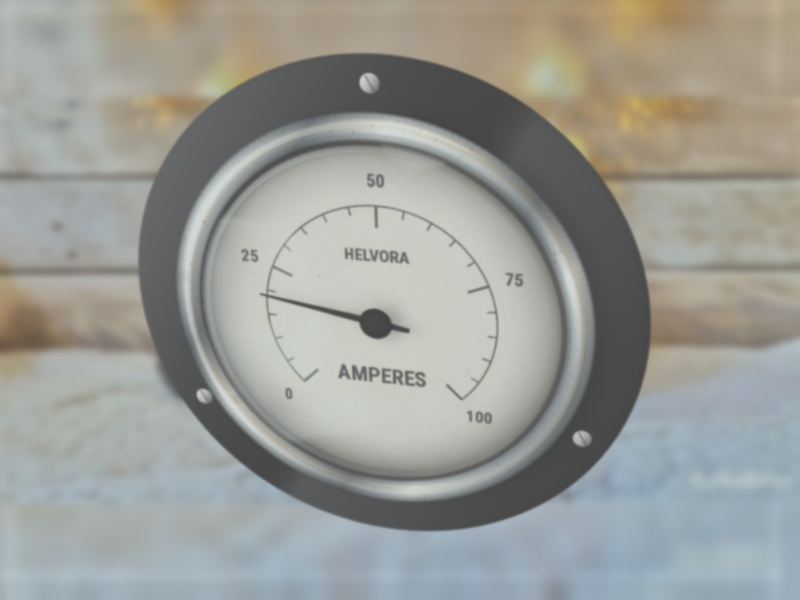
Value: 20 A
